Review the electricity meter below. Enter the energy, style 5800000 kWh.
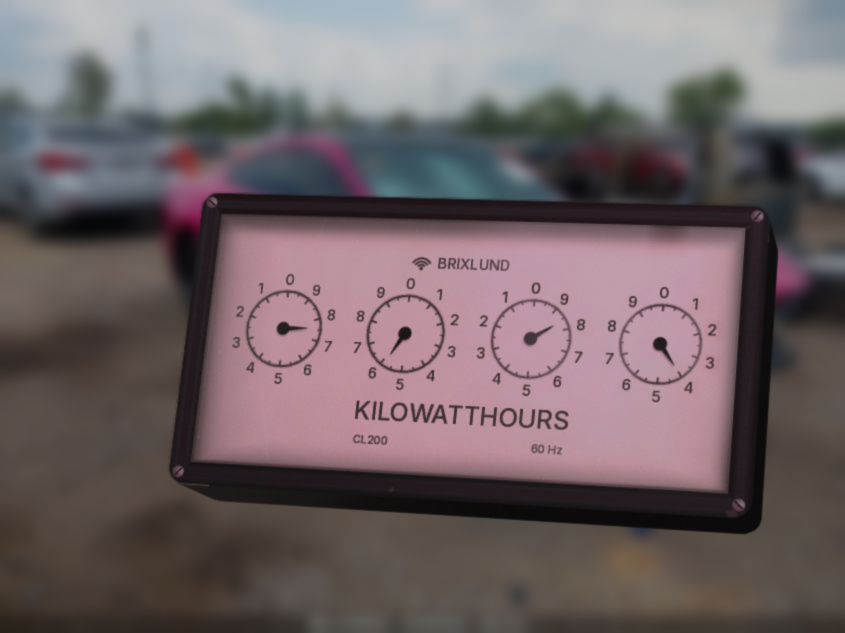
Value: 7584 kWh
